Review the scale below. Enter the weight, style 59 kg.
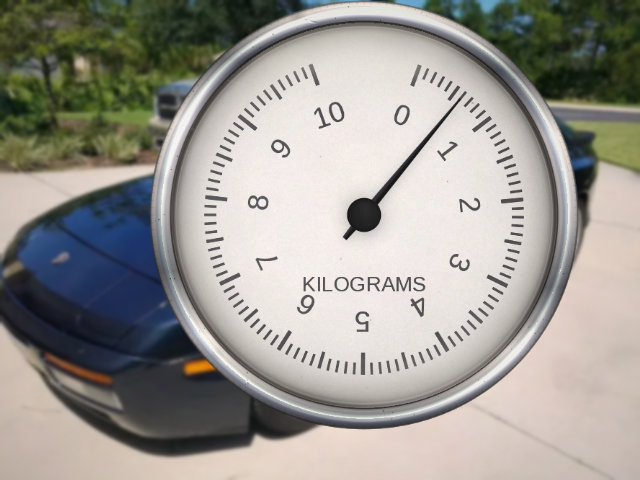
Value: 0.6 kg
